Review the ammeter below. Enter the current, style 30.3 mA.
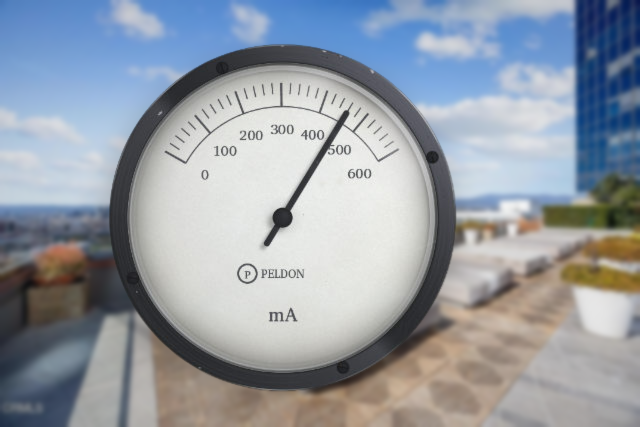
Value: 460 mA
